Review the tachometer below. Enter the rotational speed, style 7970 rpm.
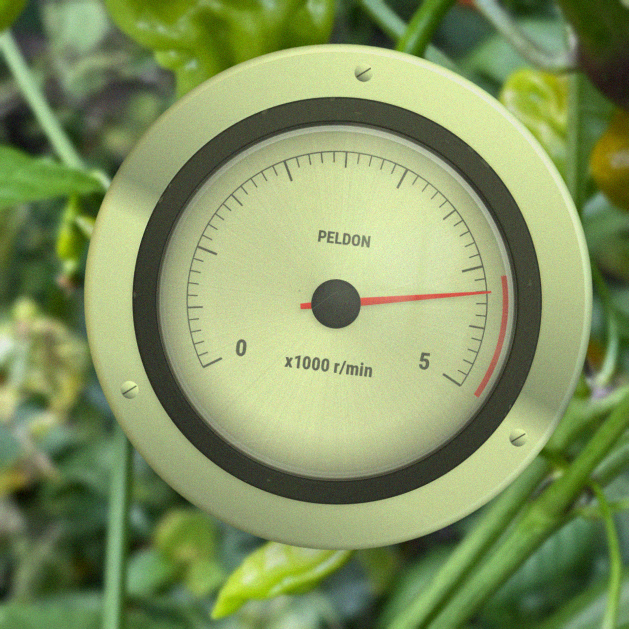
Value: 4200 rpm
